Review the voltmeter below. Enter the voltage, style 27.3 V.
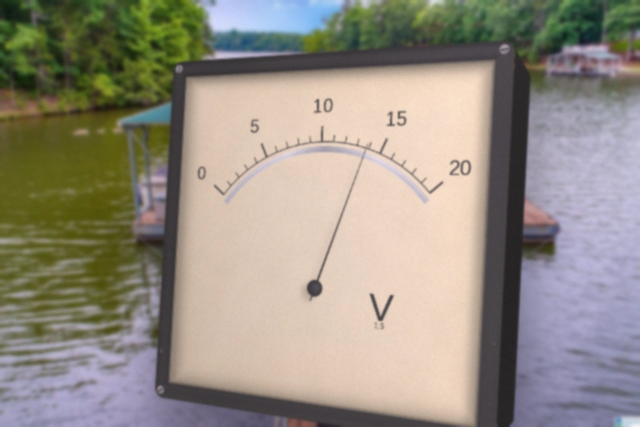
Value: 14 V
